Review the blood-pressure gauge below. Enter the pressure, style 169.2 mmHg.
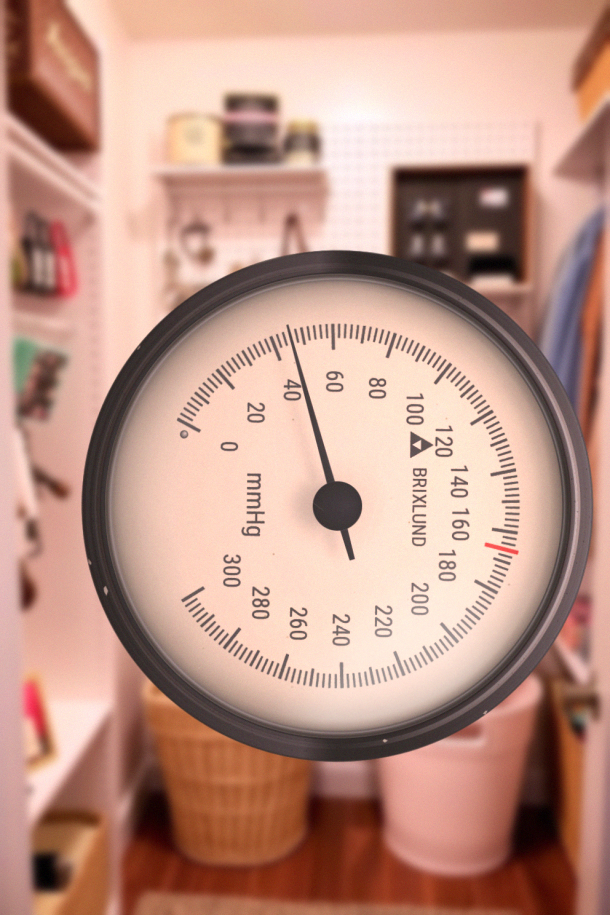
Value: 46 mmHg
